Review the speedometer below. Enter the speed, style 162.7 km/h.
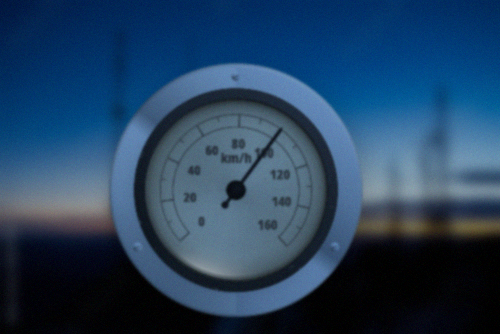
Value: 100 km/h
